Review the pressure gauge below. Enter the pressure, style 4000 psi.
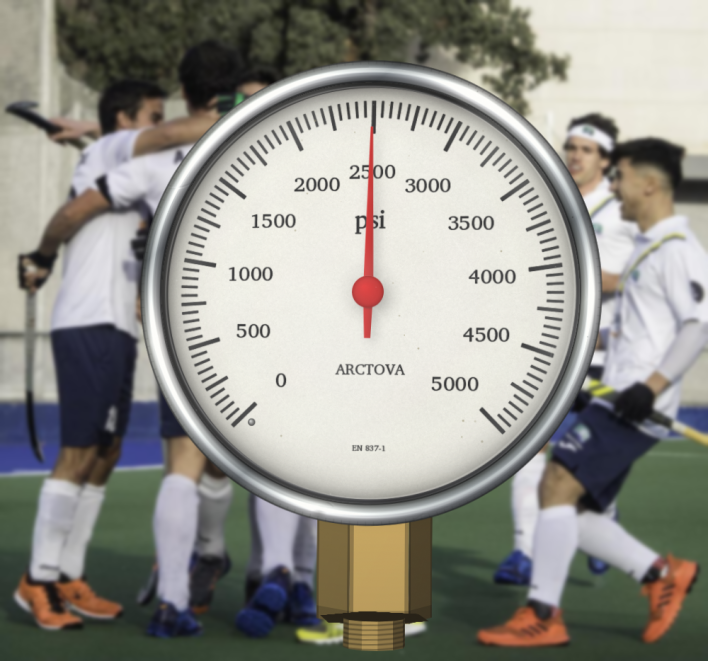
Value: 2500 psi
